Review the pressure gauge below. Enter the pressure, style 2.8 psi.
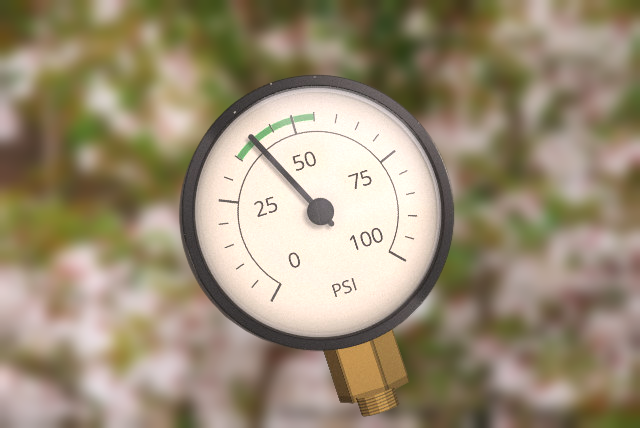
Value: 40 psi
